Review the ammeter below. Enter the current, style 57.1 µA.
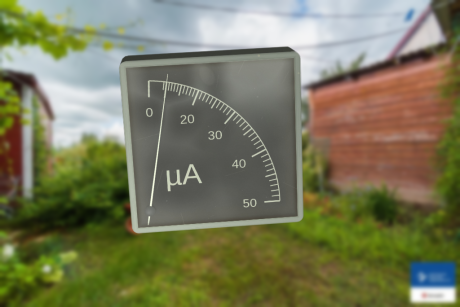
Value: 10 µA
